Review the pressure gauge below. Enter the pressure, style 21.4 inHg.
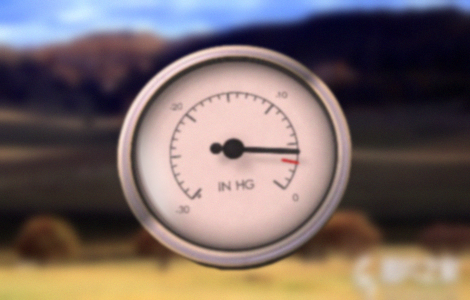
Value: -4 inHg
